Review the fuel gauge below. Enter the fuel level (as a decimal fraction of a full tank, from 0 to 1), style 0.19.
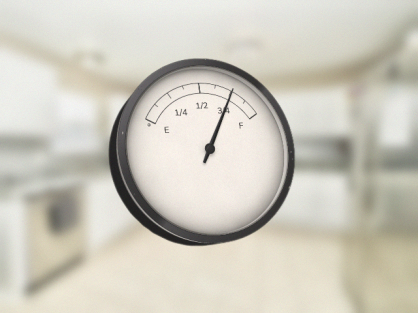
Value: 0.75
